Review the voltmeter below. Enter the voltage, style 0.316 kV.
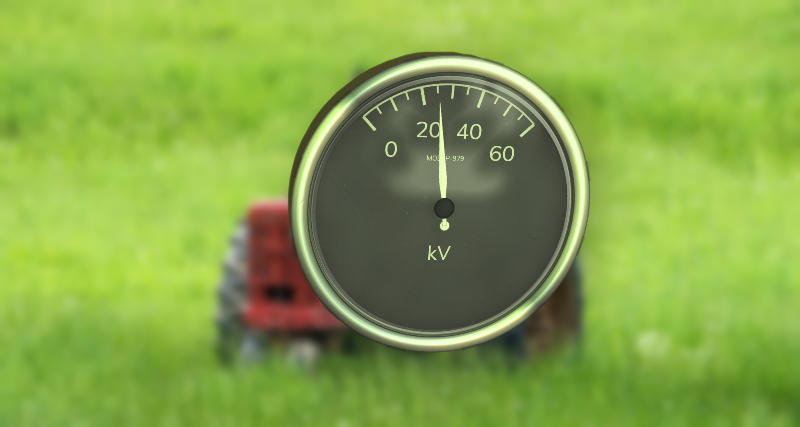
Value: 25 kV
